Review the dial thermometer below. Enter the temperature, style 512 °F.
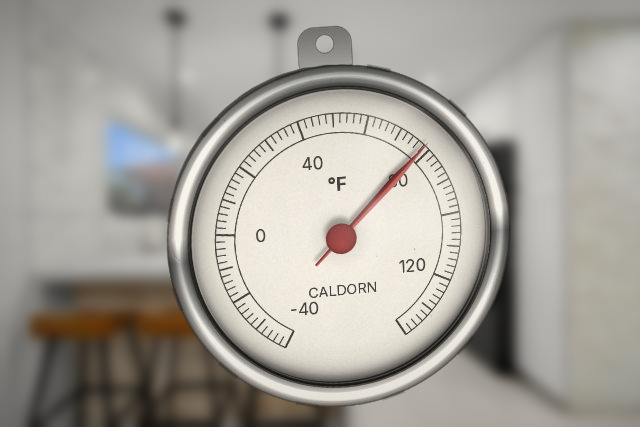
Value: 78 °F
